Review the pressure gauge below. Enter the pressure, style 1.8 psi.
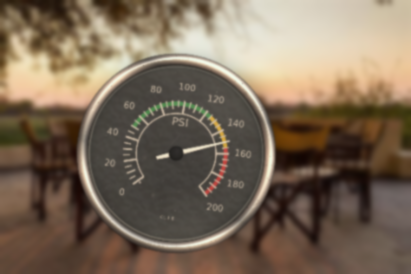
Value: 150 psi
